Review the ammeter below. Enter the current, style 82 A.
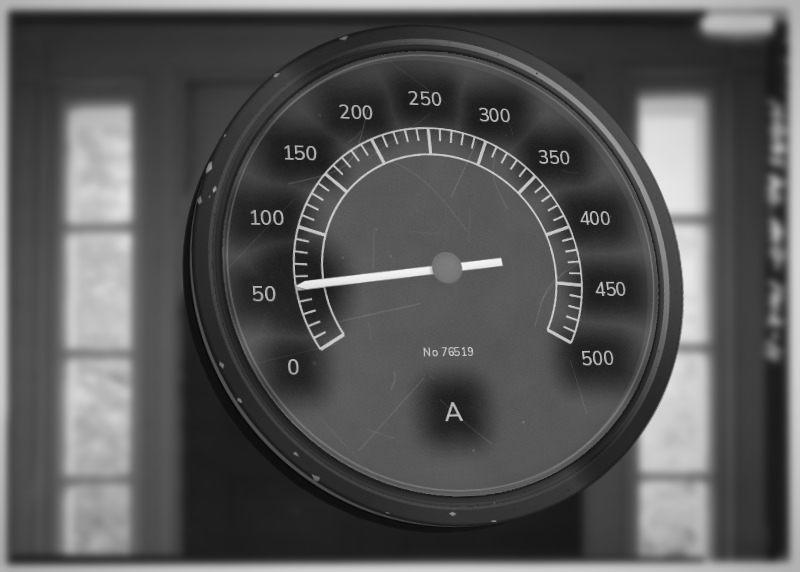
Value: 50 A
